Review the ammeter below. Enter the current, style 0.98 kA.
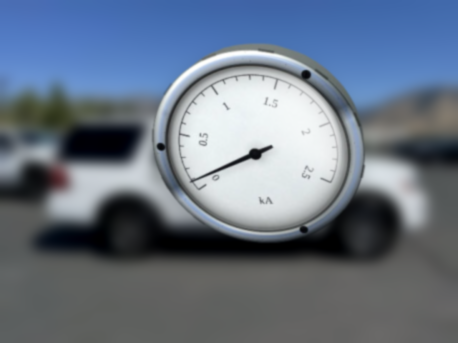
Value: 0.1 kA
